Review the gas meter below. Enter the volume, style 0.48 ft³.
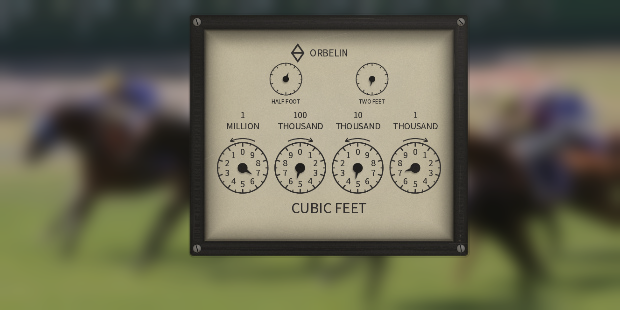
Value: 654700 ft³
